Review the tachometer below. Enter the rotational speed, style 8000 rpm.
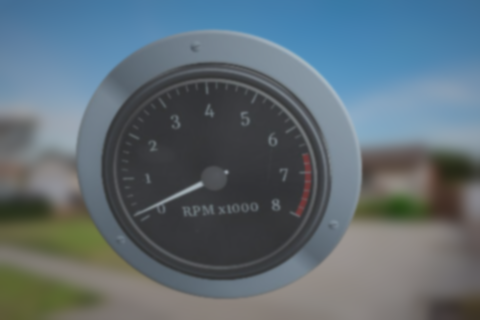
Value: 200 rpm
